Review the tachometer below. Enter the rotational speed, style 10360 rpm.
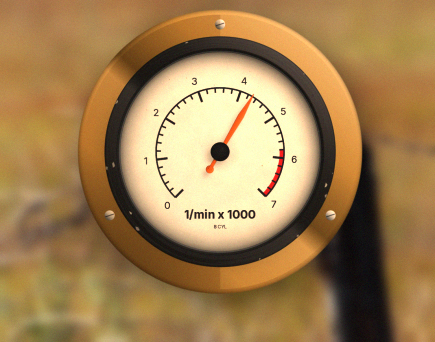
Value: 4300 rpm
